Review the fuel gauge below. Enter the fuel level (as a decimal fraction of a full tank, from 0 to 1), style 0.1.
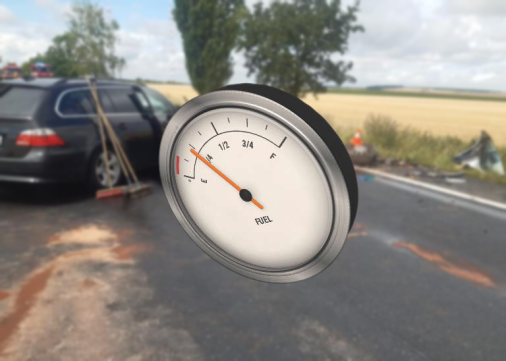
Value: 0.25
